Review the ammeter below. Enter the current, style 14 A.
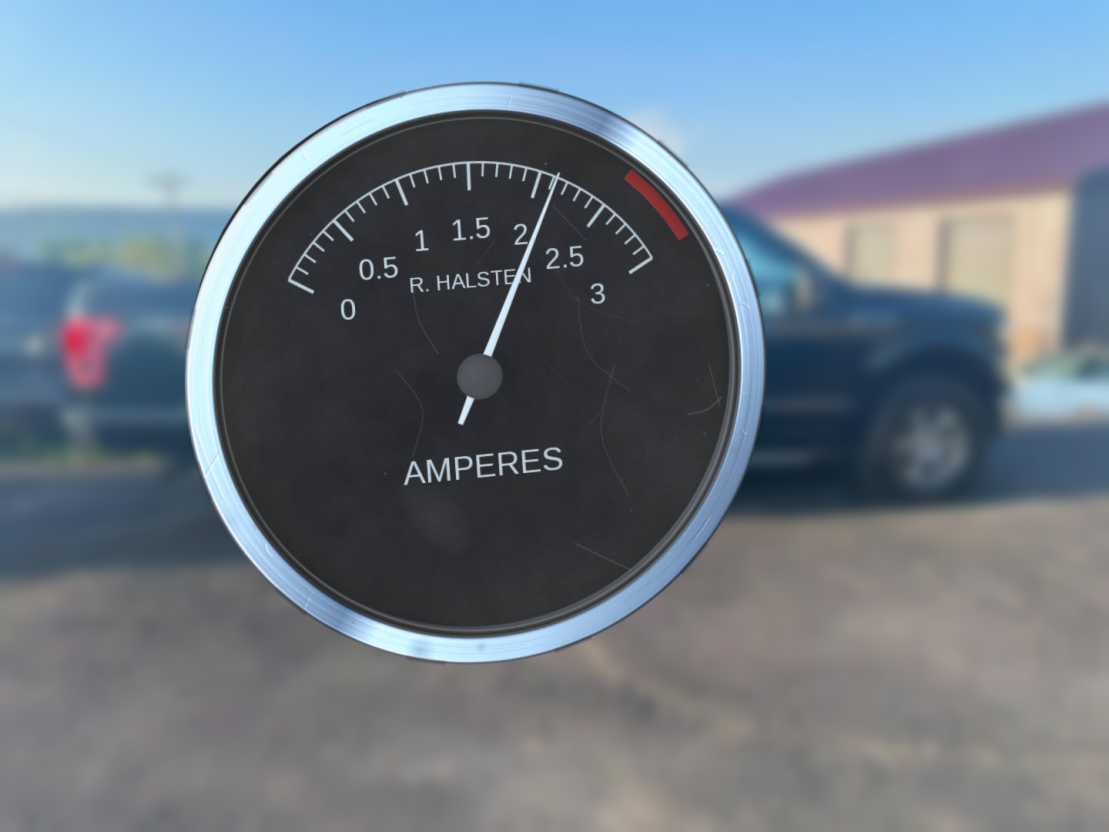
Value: 2.1 A
